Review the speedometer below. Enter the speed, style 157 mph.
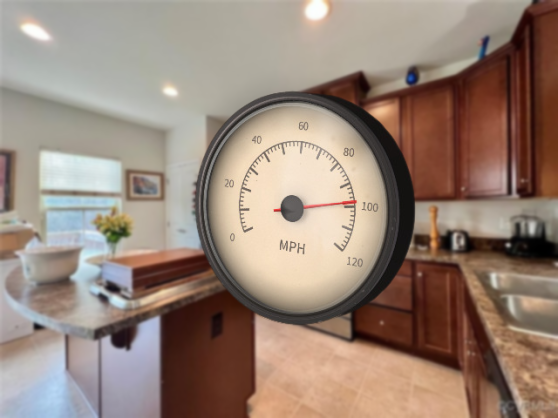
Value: 98 mph
